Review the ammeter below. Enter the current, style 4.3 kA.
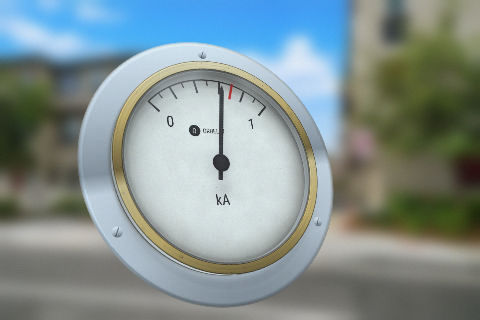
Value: 0.6 kA
